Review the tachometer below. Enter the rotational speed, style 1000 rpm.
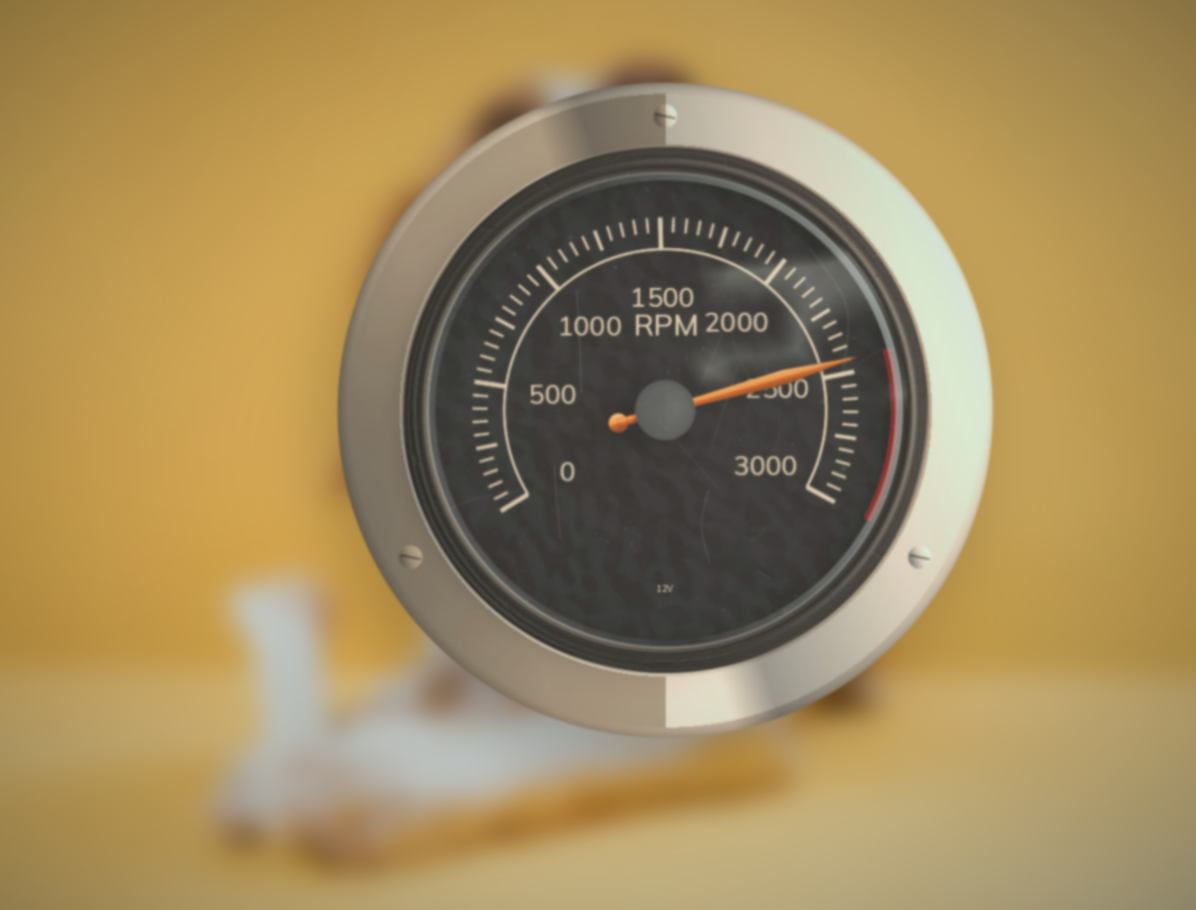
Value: 2450 rpm
